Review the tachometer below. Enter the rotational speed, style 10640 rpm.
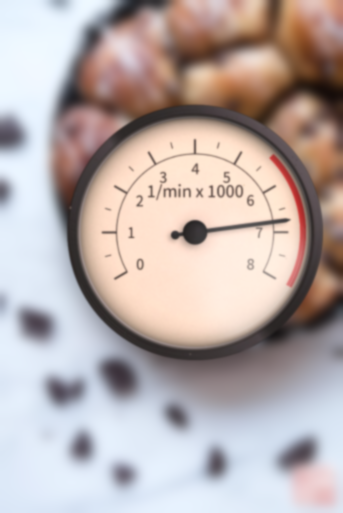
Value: 6750 rpm
